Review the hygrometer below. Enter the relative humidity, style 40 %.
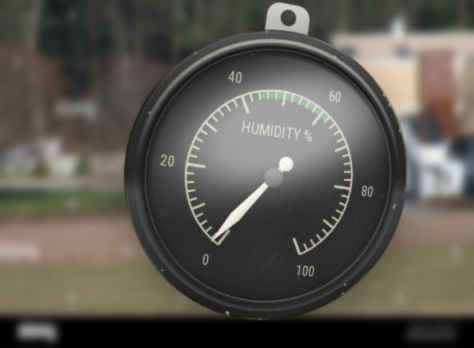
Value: 2 %
